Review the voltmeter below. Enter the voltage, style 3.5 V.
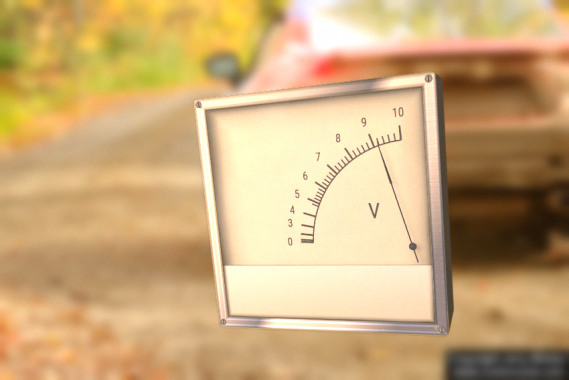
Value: 9.2 V
